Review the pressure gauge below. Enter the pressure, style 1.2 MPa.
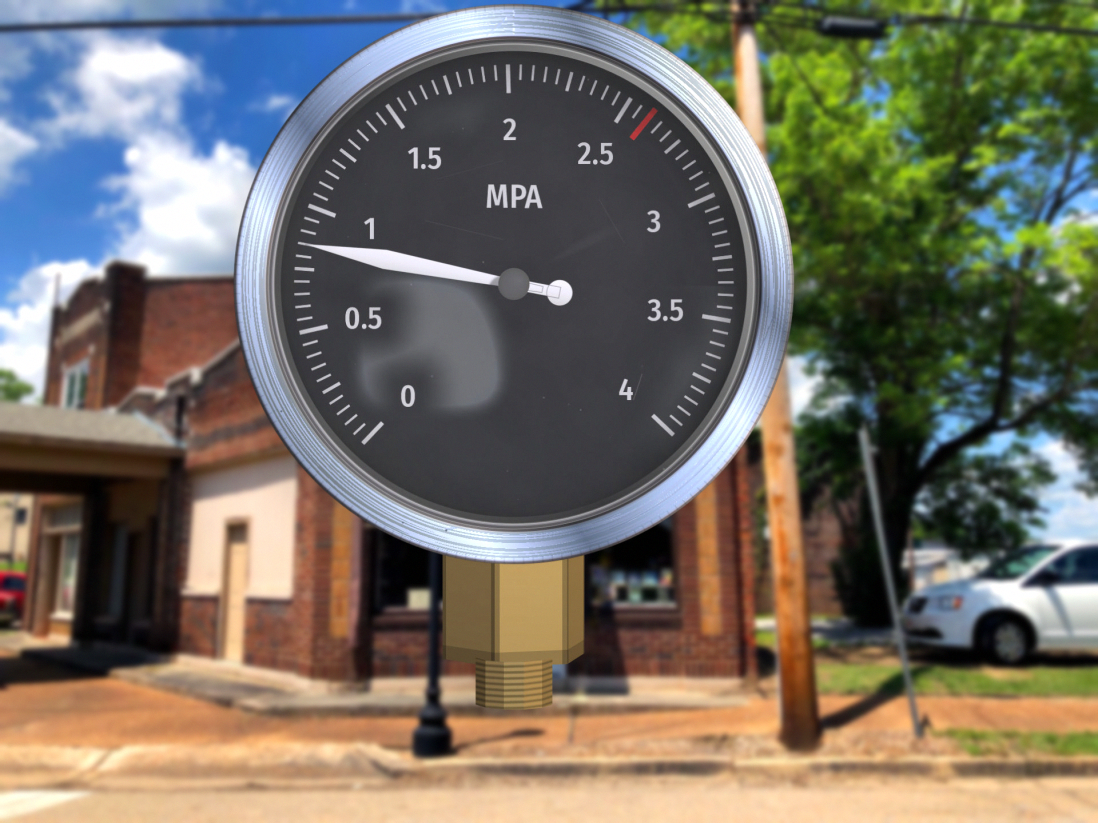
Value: 0.85 MPa
